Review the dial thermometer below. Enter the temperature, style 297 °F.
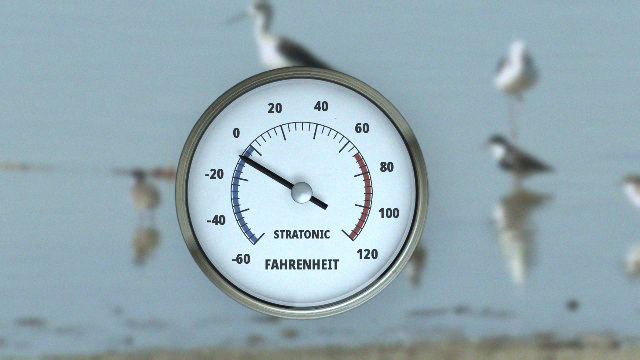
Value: -8 °F
